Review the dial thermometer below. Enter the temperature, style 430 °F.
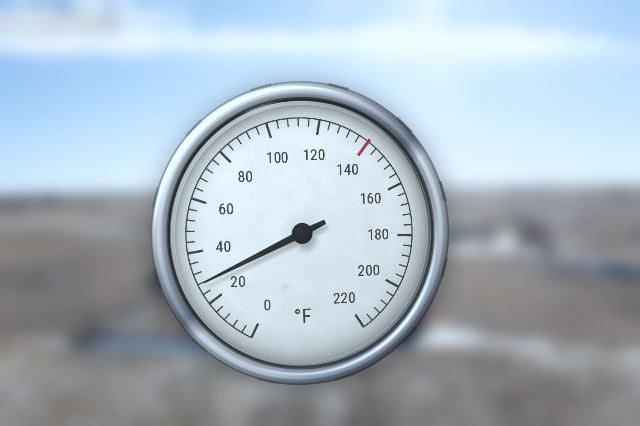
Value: 28 °F
